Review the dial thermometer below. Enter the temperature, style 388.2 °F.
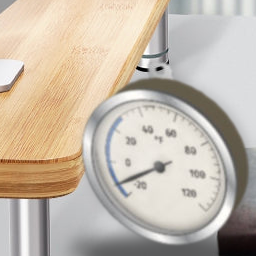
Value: -12 °F
